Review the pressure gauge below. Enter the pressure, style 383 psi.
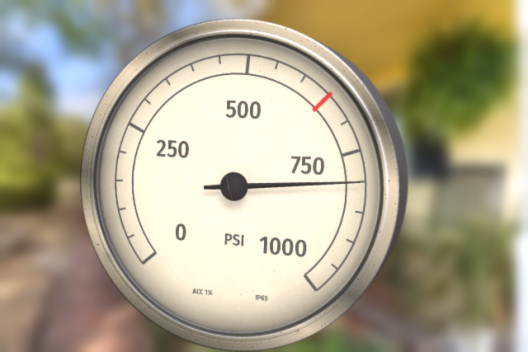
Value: 800 psi
